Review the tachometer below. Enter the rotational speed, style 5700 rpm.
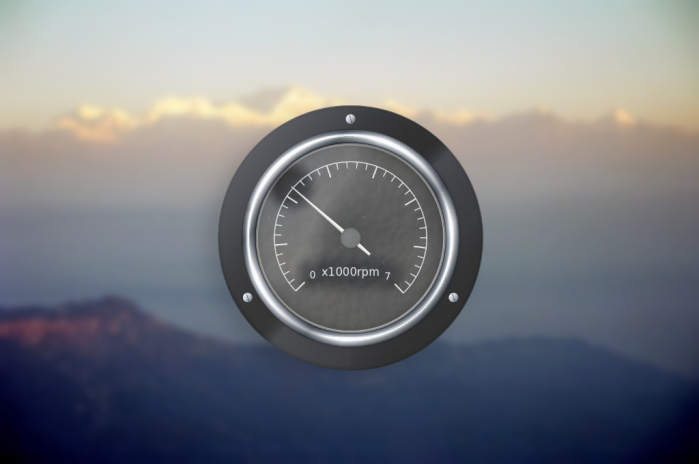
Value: 2200 rpm
